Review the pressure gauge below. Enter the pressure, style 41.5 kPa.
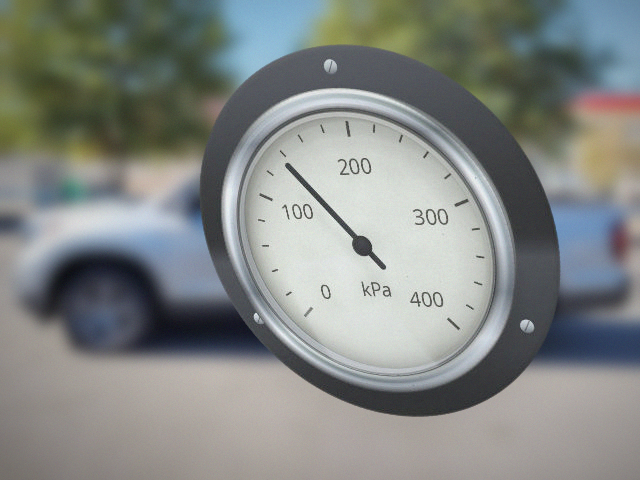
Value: 140 kPa
